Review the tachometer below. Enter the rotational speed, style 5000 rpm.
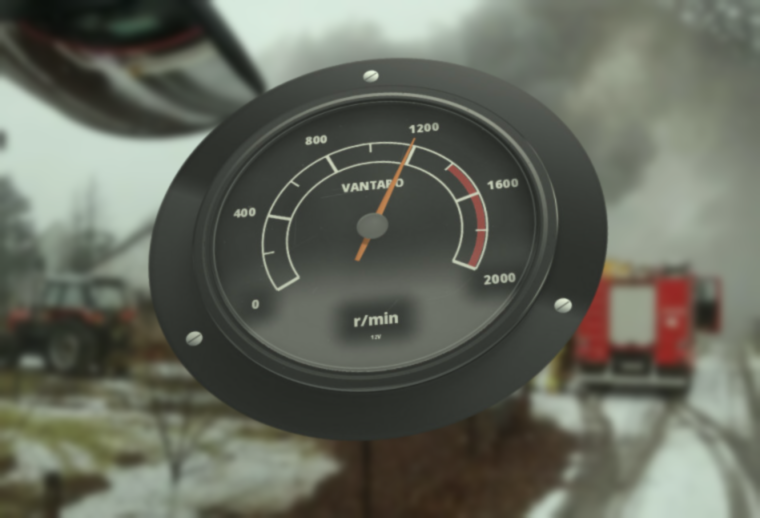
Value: 1200 rpm
